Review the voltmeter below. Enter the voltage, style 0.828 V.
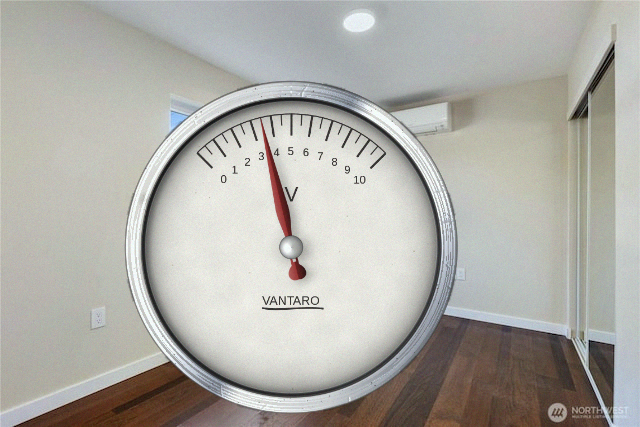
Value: 3.5 V
